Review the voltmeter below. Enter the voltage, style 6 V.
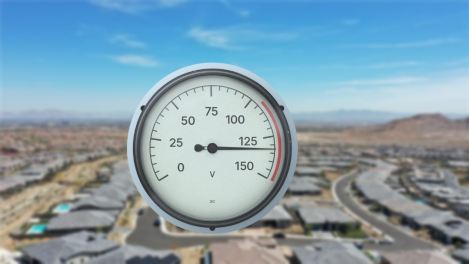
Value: 132.5 V
